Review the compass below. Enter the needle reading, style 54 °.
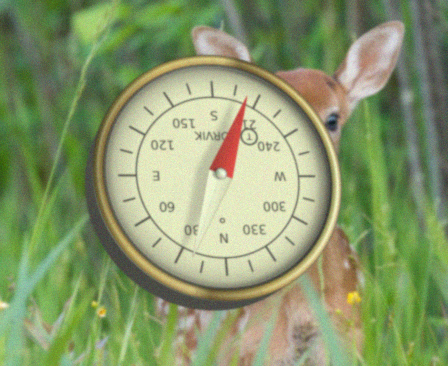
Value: 202.5 °
